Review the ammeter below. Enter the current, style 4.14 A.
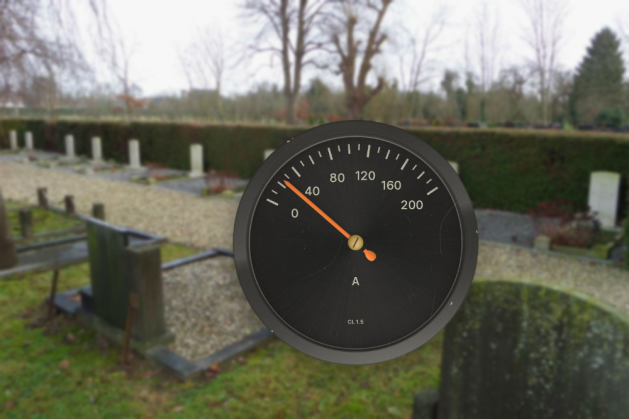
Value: 25 A
